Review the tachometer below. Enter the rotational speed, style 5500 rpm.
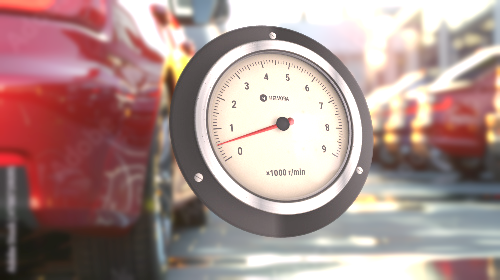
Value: 500 rpm
